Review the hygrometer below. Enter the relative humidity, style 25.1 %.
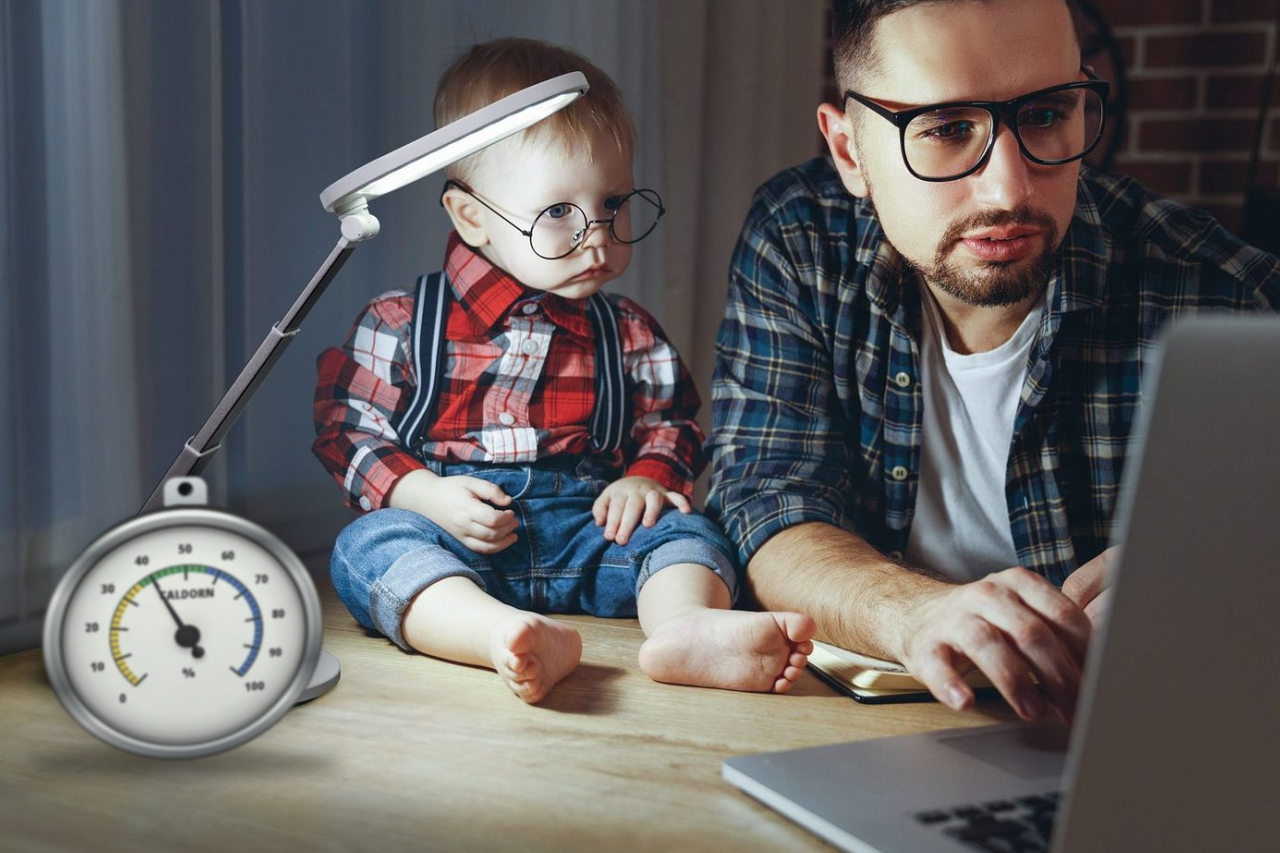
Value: 40 %
